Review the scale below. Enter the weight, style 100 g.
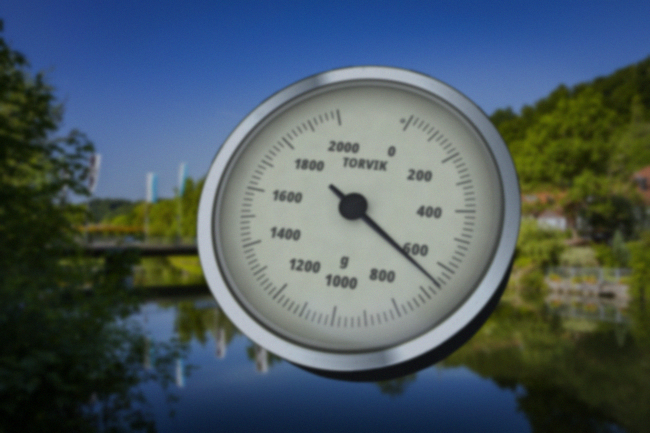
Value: 660 g
